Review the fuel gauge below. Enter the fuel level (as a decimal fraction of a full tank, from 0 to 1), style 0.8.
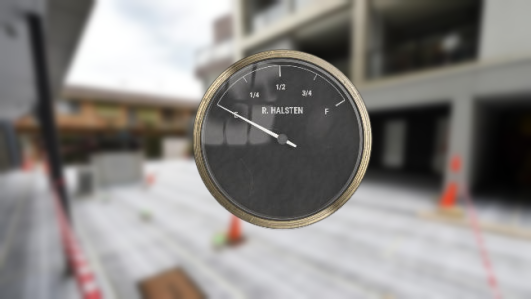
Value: 0
